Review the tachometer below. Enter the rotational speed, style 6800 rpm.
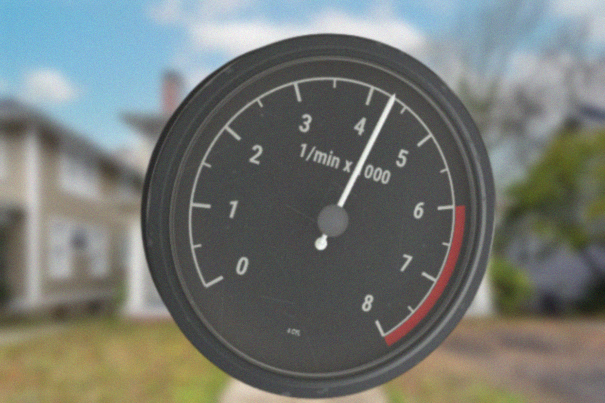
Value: 4250 rpm
